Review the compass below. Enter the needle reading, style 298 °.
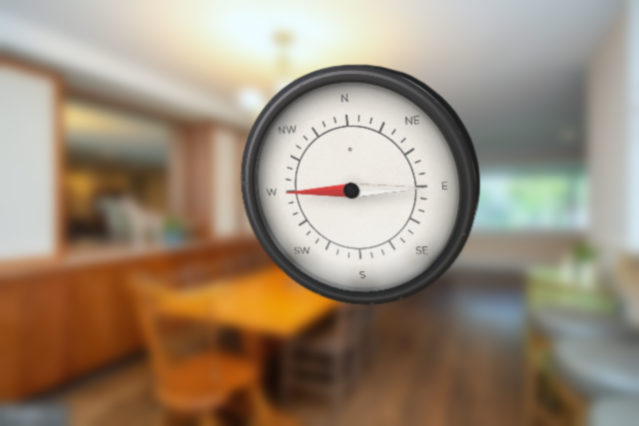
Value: 270 °
